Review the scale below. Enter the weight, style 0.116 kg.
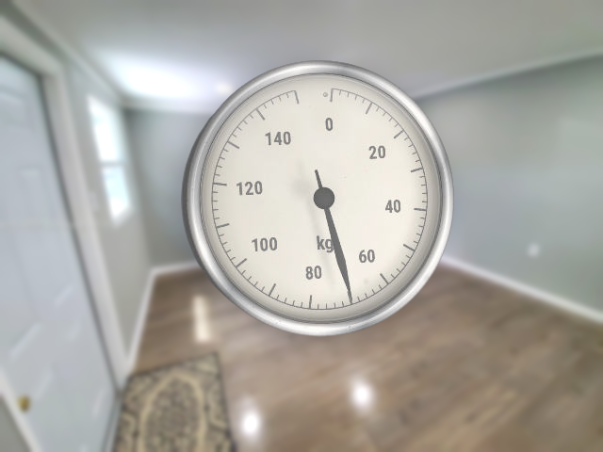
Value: 70 kg
